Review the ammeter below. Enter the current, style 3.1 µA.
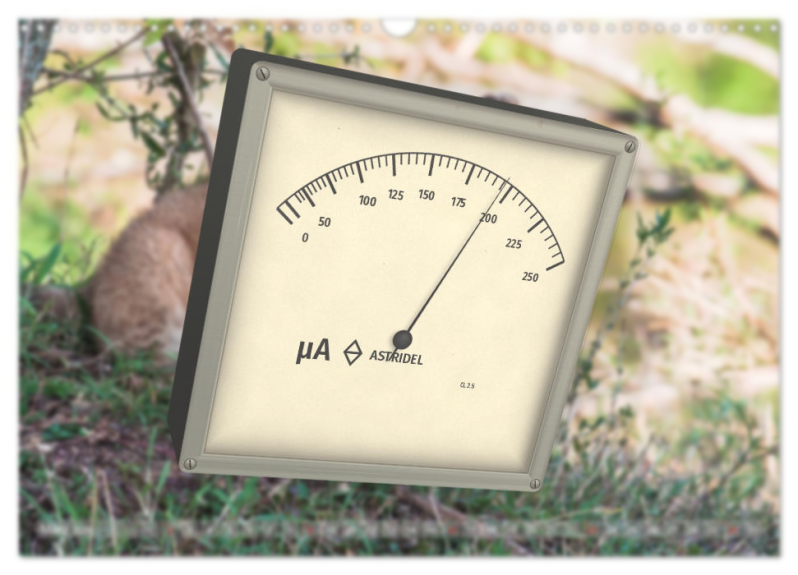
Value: 195 µA
